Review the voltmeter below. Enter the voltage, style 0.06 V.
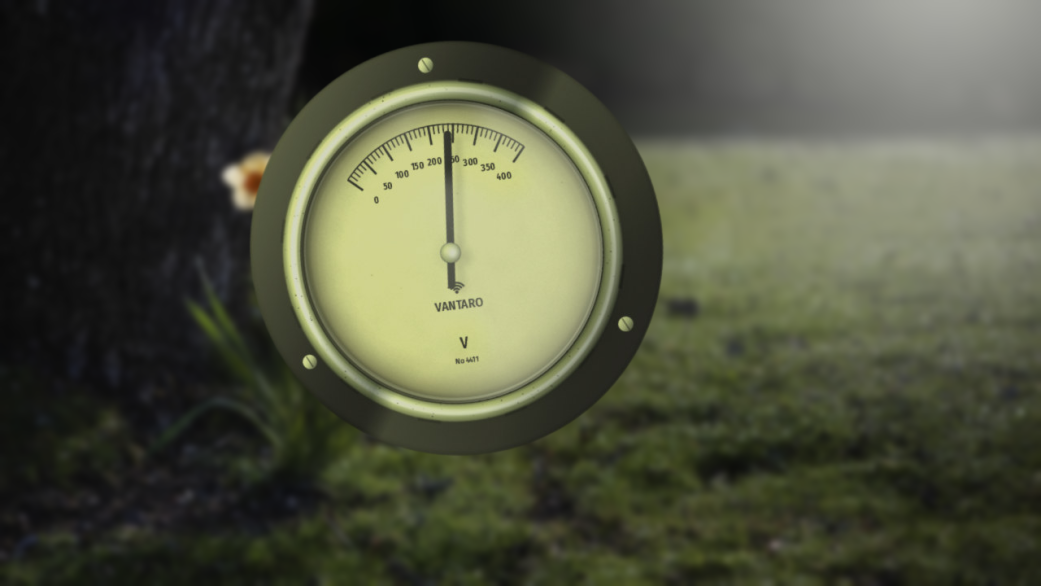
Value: 240 V
